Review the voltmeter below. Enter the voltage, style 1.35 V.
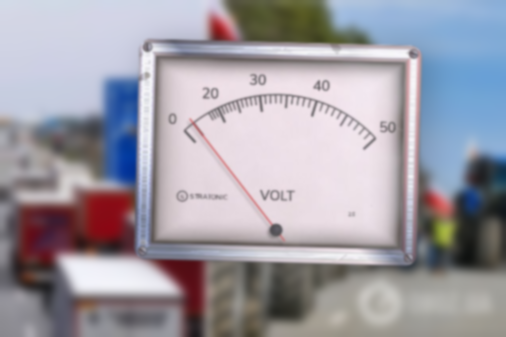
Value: 10 V
